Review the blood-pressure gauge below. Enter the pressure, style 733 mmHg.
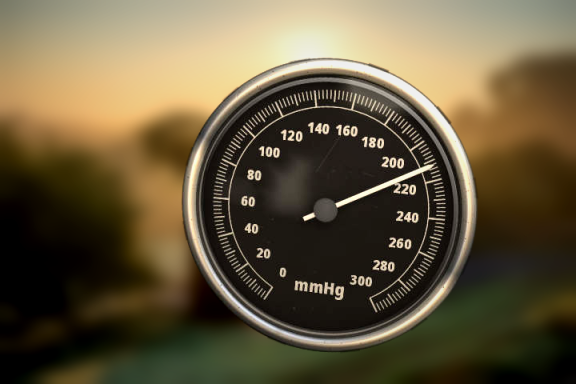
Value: 212 mmHg
